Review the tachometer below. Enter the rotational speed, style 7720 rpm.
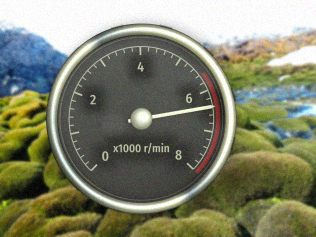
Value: 6400 rpm
